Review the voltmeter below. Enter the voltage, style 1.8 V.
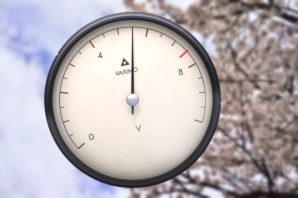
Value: 5.5 V
